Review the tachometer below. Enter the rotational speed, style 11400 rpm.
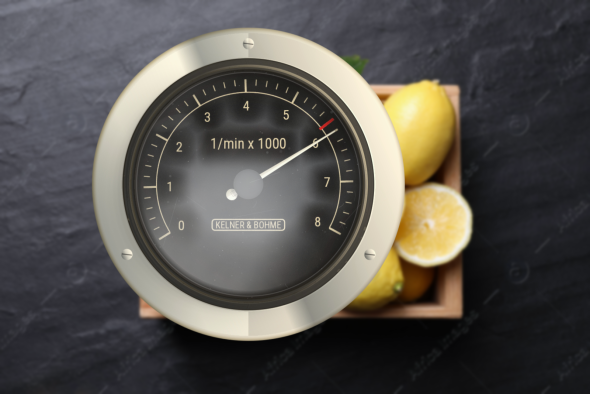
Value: 6000 rpm
